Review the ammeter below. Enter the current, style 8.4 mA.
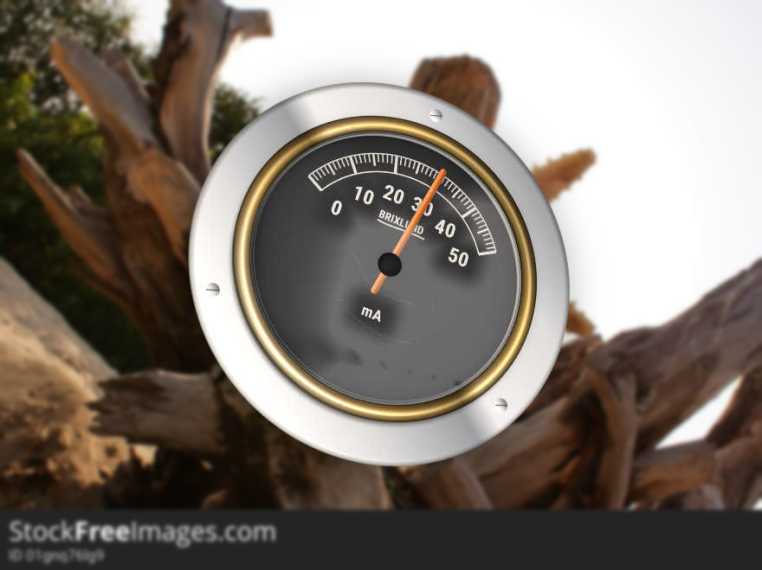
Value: 30 mA
